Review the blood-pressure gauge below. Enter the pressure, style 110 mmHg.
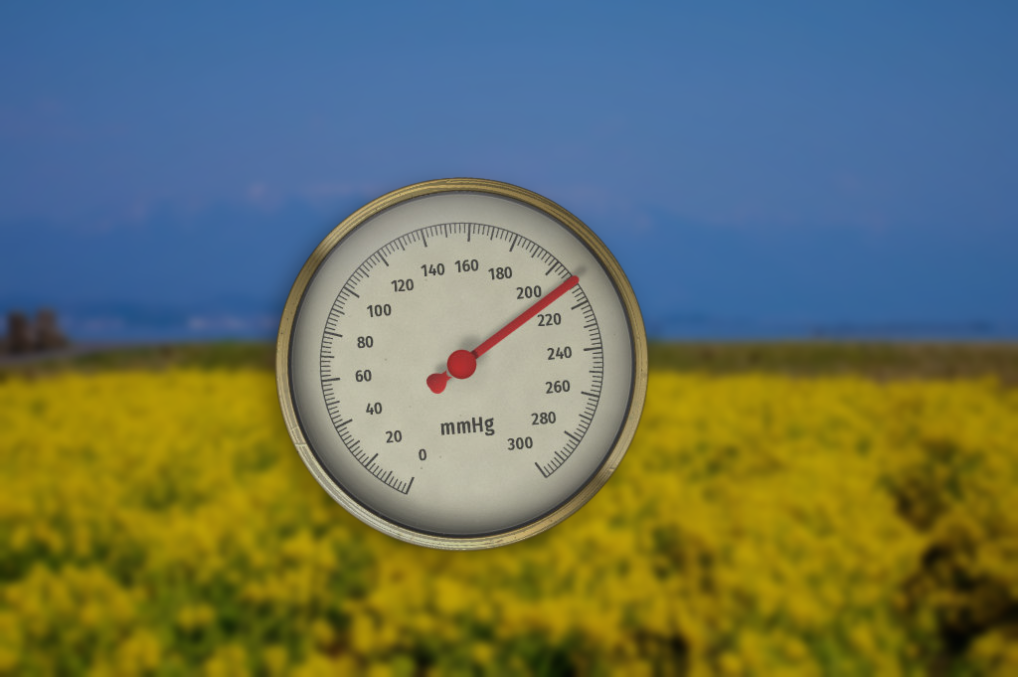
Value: 210 mmHg
